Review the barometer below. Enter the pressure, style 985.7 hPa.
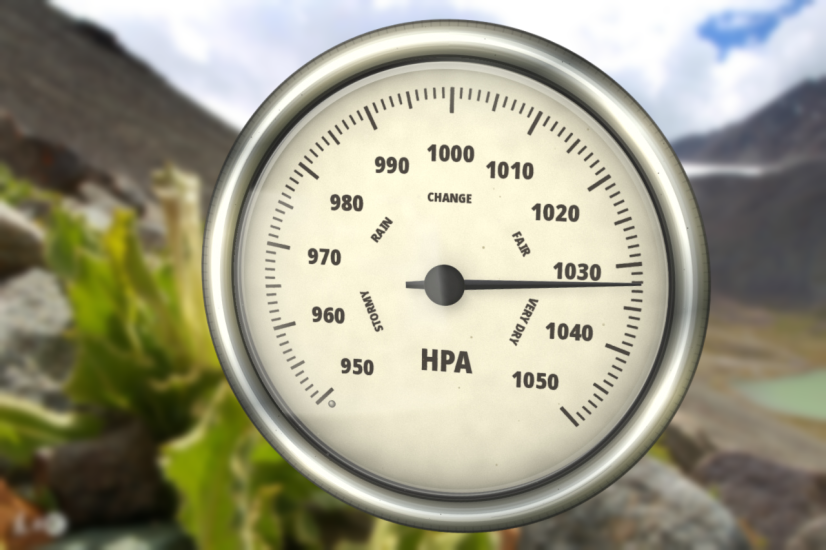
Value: 1032 hPa
